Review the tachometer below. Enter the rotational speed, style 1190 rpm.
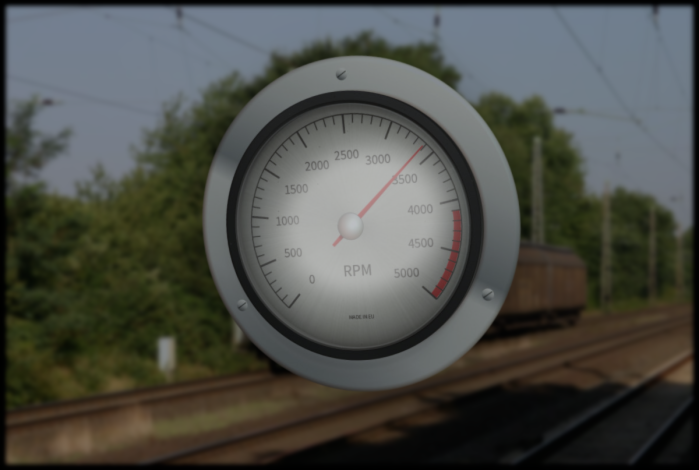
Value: 3400 rpm
